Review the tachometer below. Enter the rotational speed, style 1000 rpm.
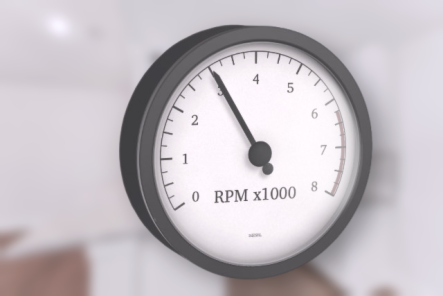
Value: 3000 rpm
